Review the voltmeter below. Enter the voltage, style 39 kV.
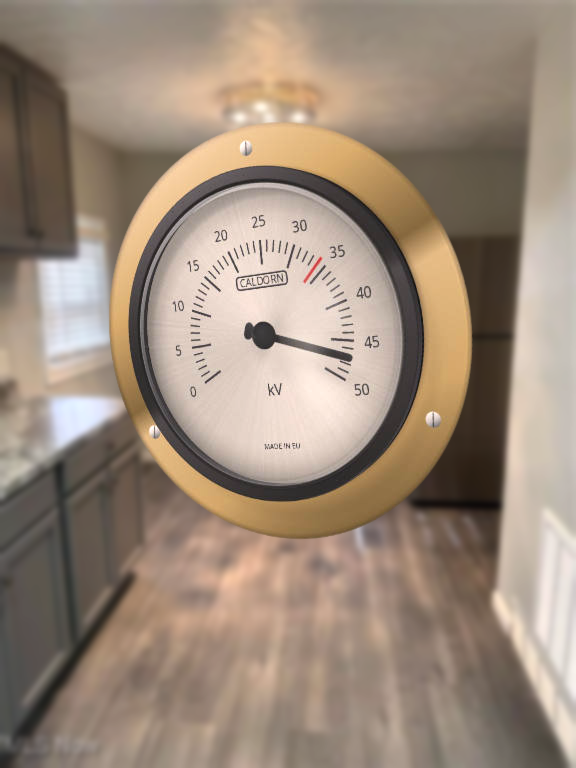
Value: 47 kV
